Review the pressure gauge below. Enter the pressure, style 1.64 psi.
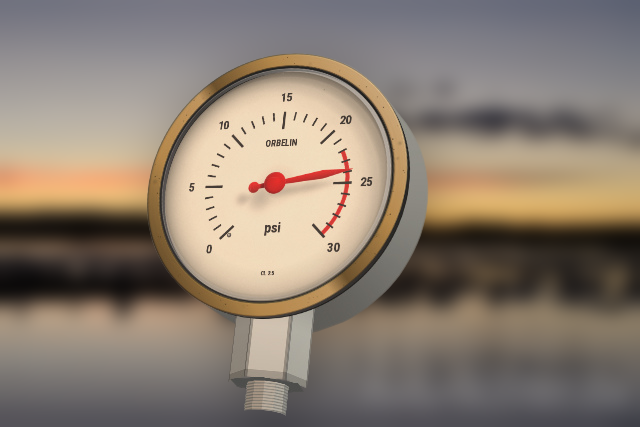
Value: 24 psi
